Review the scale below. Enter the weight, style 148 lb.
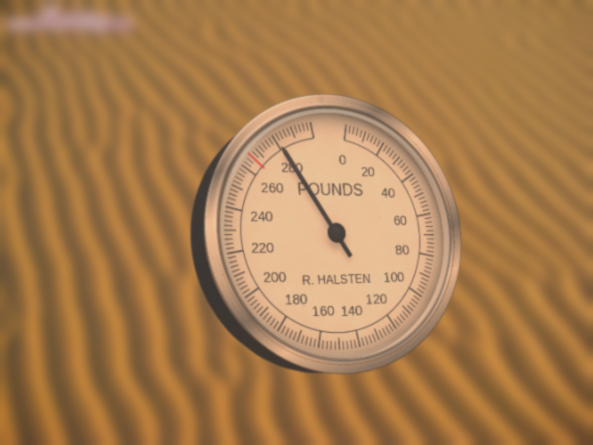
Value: 280 lb
